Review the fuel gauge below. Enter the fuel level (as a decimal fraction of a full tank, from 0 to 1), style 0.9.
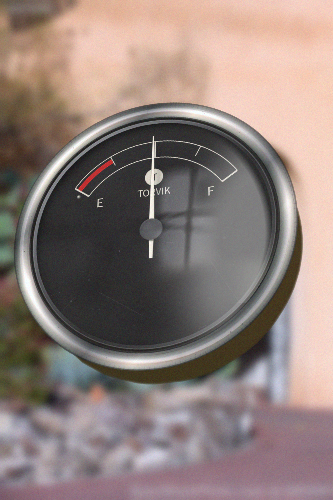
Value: 0.5
